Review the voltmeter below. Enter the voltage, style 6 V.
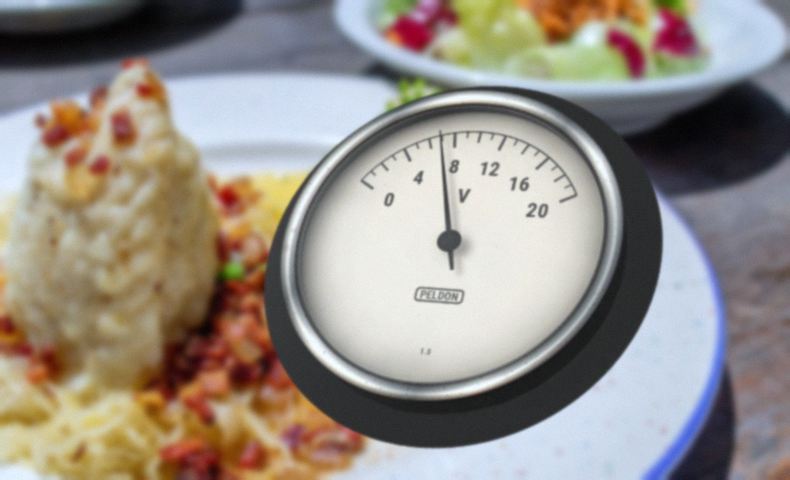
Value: 7 V
